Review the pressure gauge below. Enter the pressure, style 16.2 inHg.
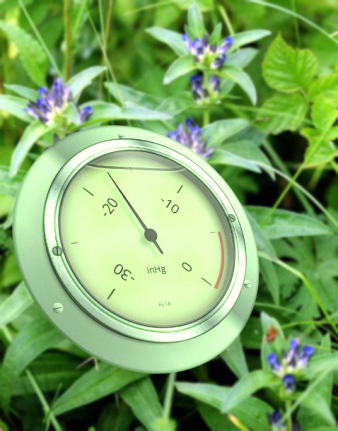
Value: -17.5 inHg
